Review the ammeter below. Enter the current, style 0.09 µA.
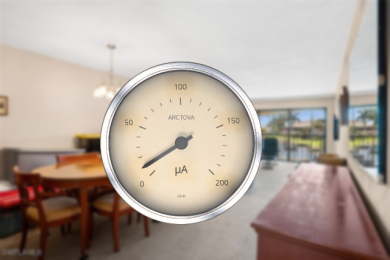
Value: 10 µA
